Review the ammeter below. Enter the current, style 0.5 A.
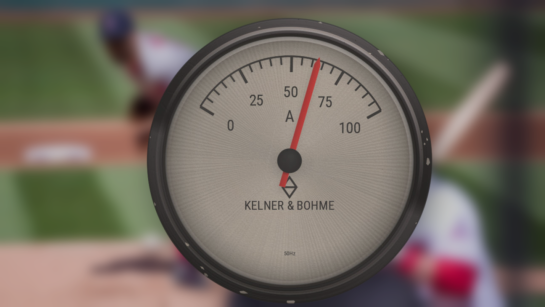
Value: 62.5 A
